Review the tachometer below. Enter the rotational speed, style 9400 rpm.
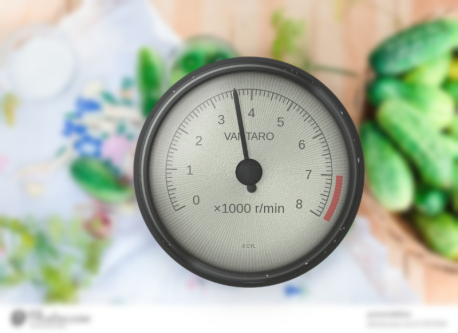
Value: 3600 rpm
